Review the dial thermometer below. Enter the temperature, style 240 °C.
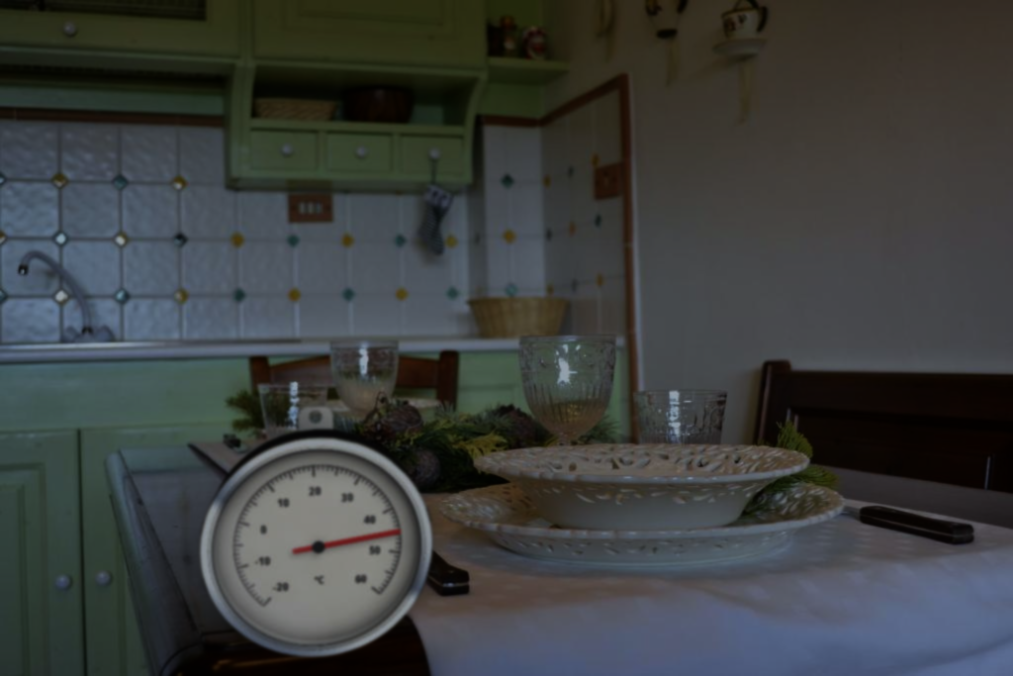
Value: 45 °C
